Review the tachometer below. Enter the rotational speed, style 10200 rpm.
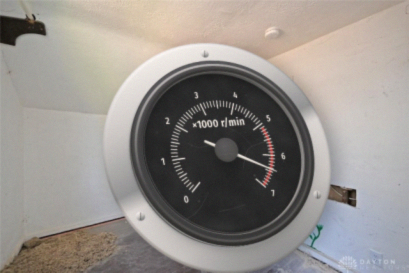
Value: 6500 rpm
